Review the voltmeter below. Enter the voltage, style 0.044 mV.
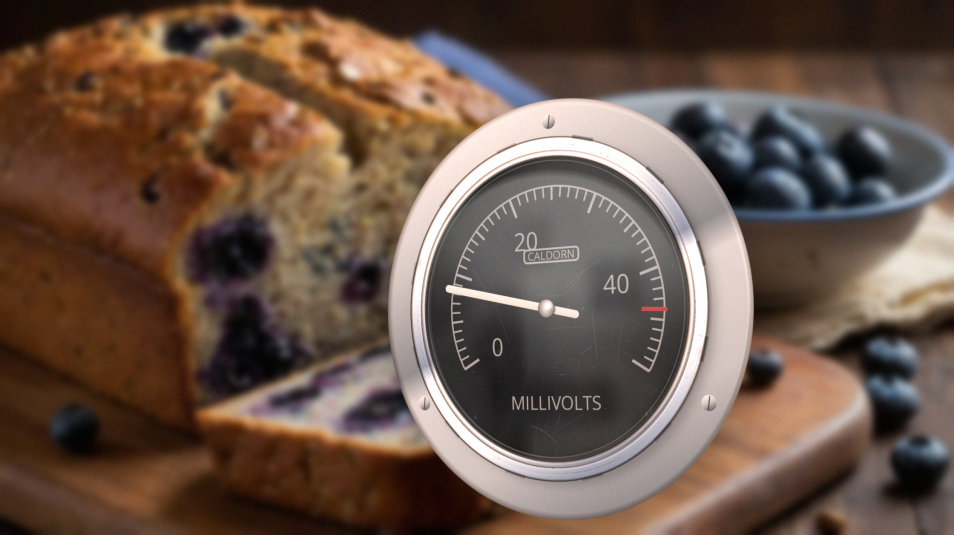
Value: 8.5 mV
